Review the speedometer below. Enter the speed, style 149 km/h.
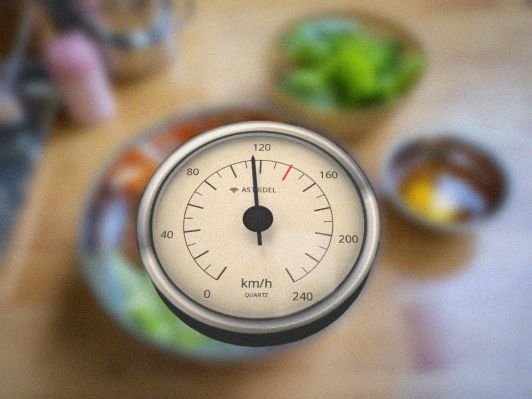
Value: 115 km/h
